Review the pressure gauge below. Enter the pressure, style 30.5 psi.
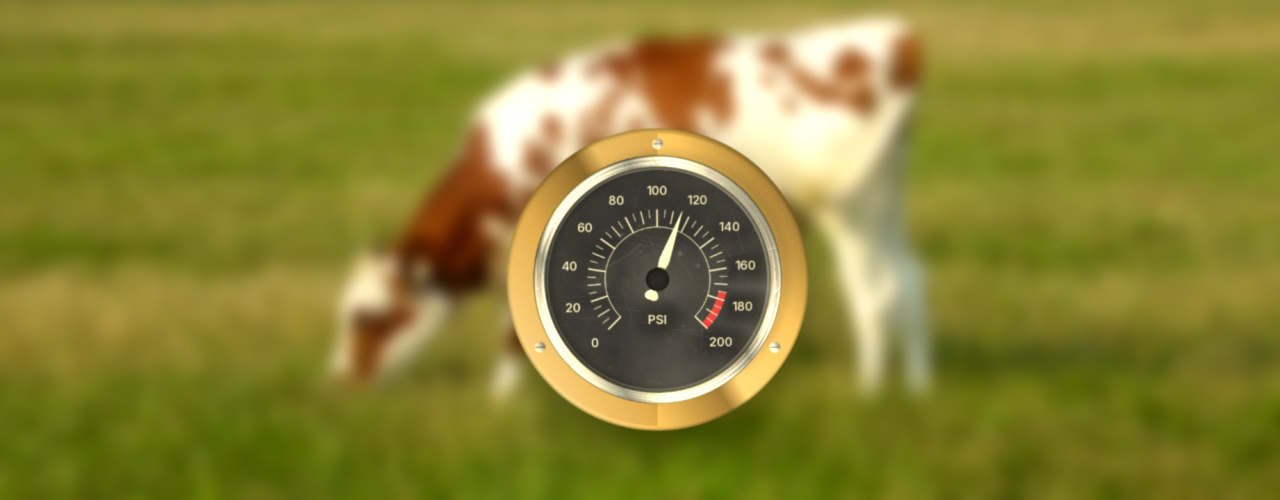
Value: 115 psi
